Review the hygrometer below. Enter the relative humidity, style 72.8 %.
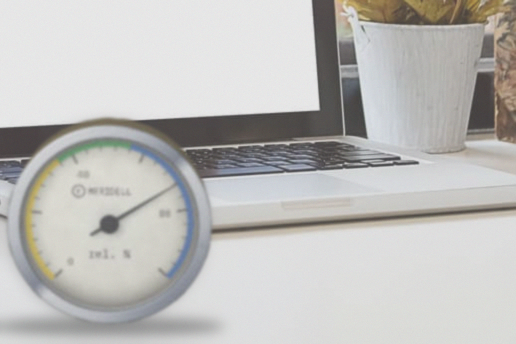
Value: 72 %
